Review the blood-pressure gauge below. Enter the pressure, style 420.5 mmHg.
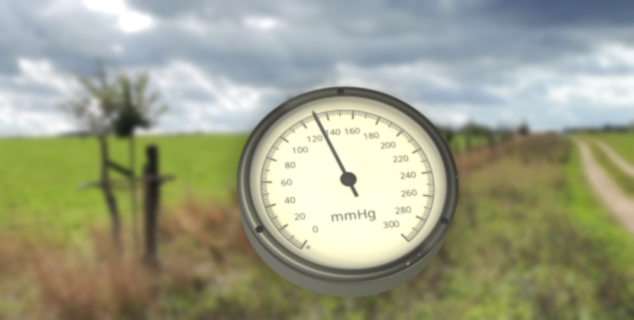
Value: 130 mmHg
